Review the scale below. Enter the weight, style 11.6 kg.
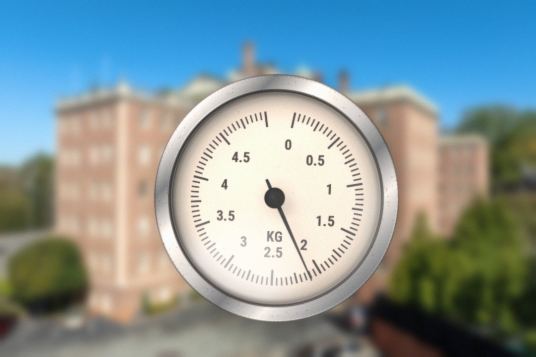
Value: 2.1 kg
